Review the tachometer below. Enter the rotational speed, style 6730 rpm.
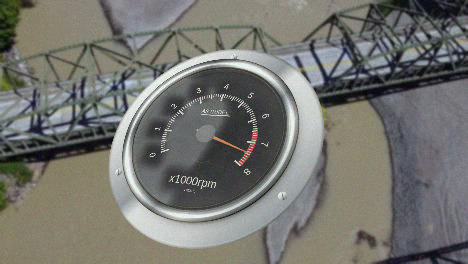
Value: 7500 rpm
